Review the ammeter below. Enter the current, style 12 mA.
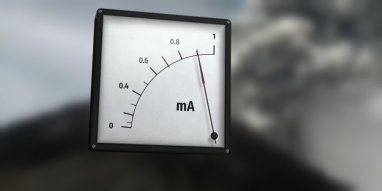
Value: 0.9 mA
